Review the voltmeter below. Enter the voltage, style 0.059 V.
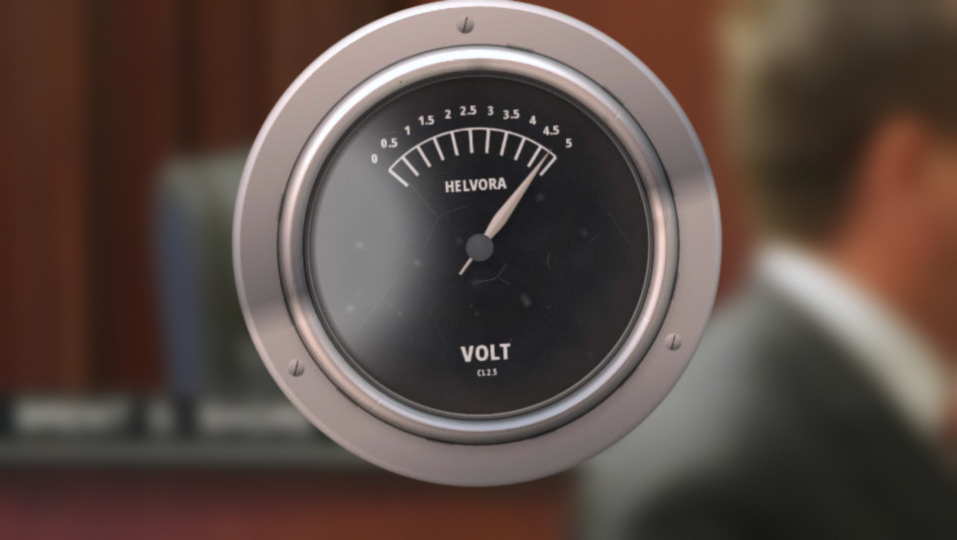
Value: 4.75 V
